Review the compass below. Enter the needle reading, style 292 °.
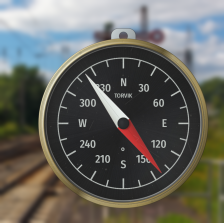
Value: 142.5 °
